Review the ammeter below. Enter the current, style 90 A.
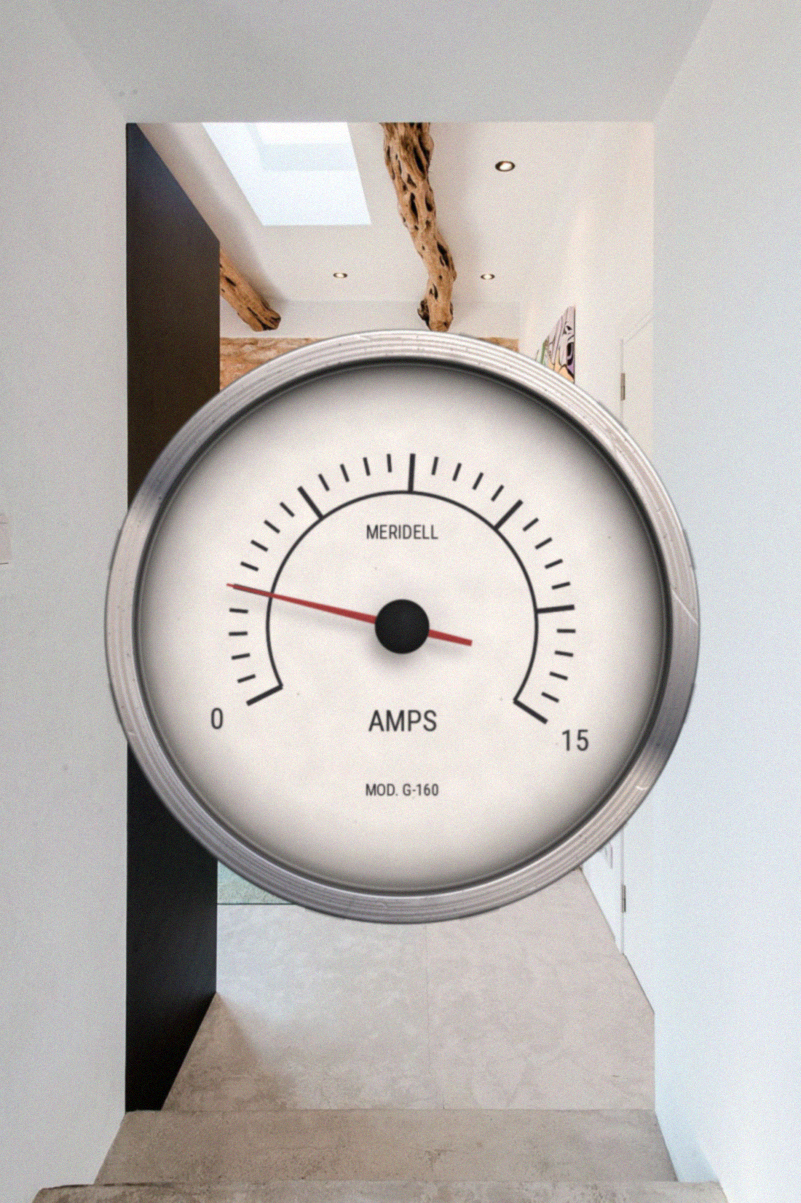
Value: 2.5 A
